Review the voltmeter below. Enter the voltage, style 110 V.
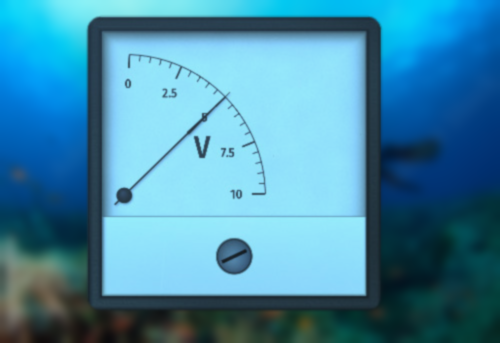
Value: 5 V
